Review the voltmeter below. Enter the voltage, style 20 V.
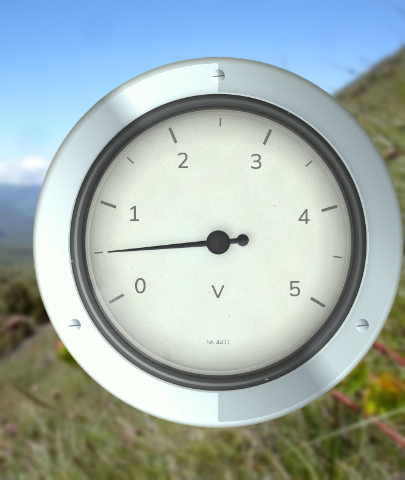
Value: 0.5 V
